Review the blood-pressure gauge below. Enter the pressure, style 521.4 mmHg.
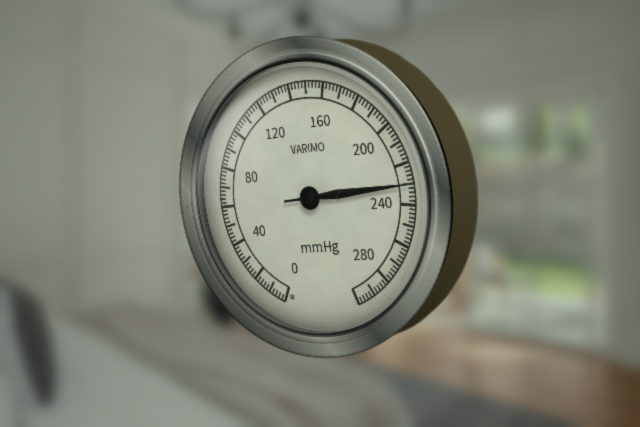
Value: 230 mmHg
